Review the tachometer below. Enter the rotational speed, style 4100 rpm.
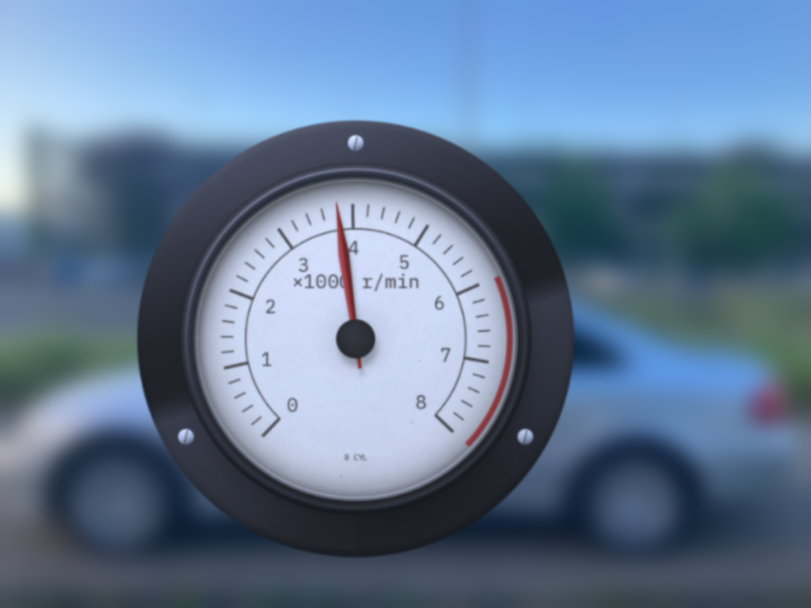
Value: 3800 rpm
